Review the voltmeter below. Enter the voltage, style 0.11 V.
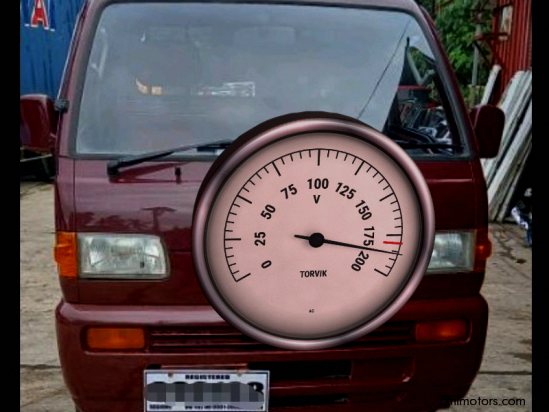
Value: 185 V
